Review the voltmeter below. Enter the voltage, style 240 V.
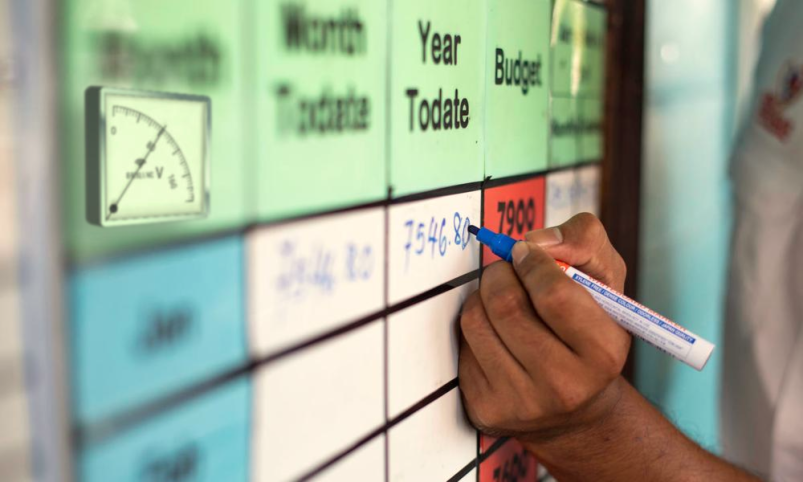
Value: 80 V
